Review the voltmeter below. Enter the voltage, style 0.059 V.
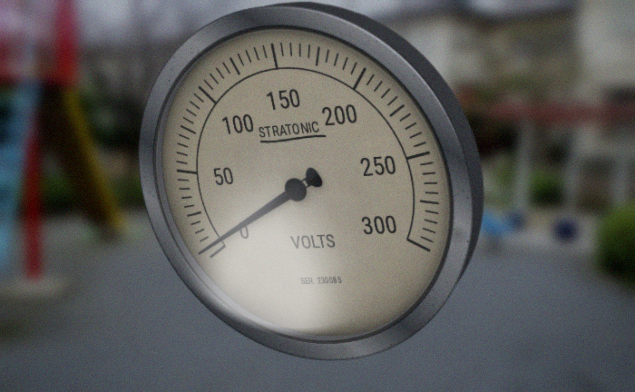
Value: 5 V
